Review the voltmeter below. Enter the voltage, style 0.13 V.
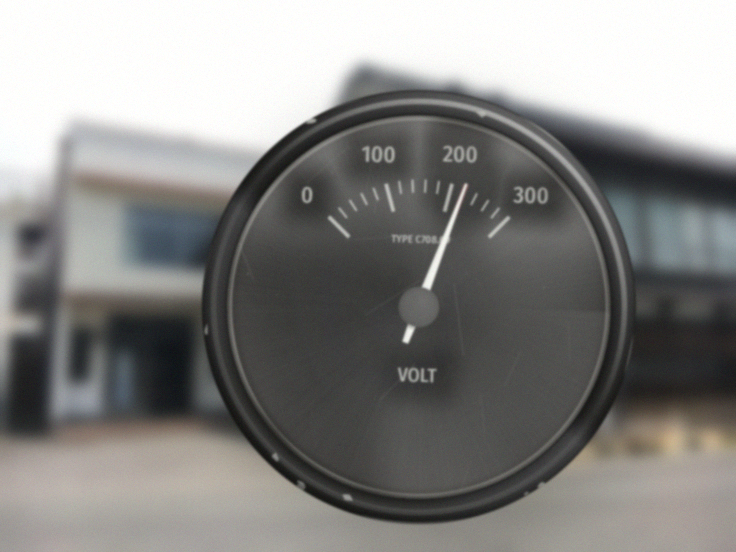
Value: 220 V
